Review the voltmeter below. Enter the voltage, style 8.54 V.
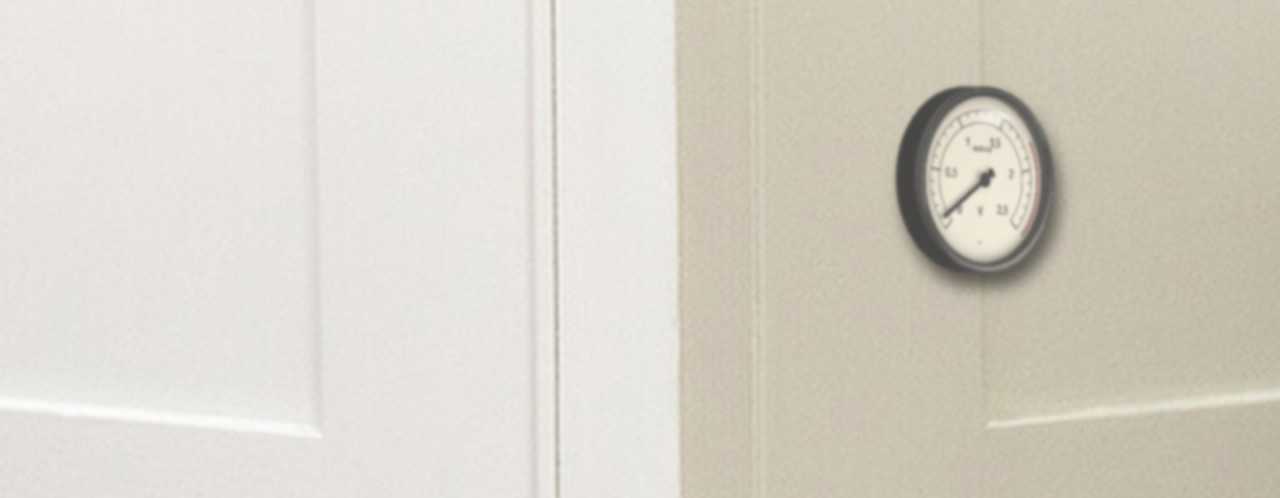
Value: 0.1 V
